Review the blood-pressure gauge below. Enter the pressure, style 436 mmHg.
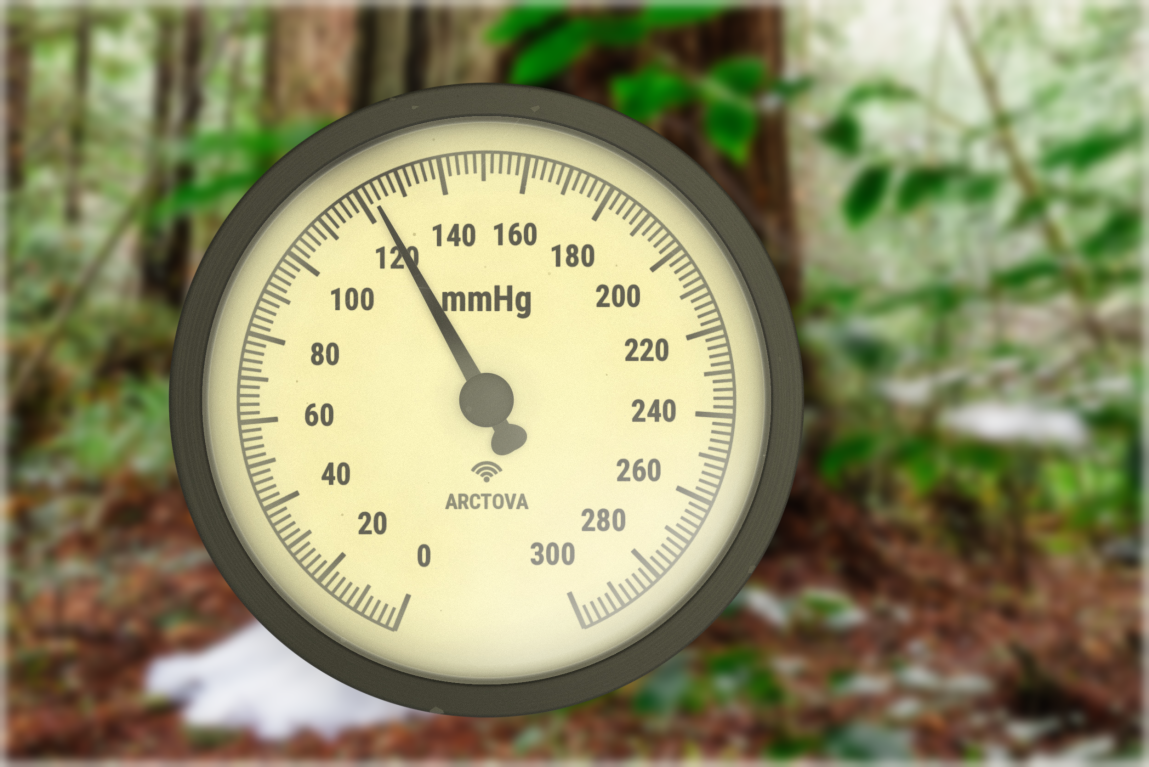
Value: 123 mmHg
